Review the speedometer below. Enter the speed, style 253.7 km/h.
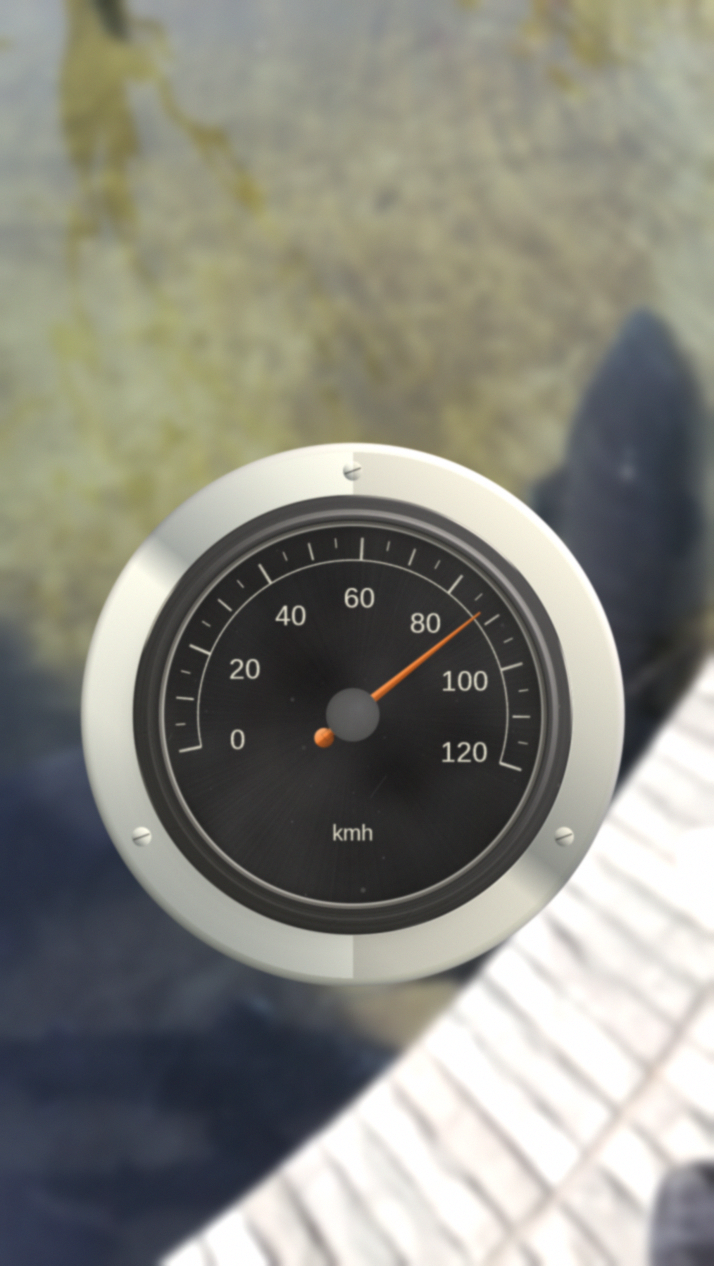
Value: 87.5 km/h
